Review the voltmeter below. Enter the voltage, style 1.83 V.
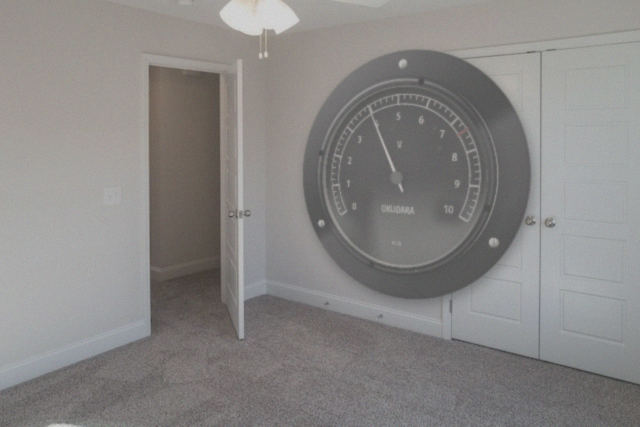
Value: 4 V
